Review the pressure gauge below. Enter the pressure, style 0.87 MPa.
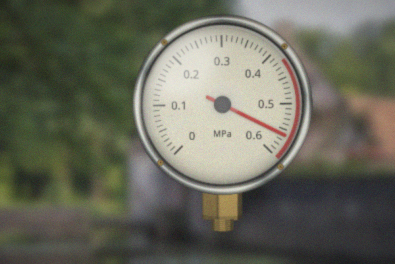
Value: 0.56 MPa
